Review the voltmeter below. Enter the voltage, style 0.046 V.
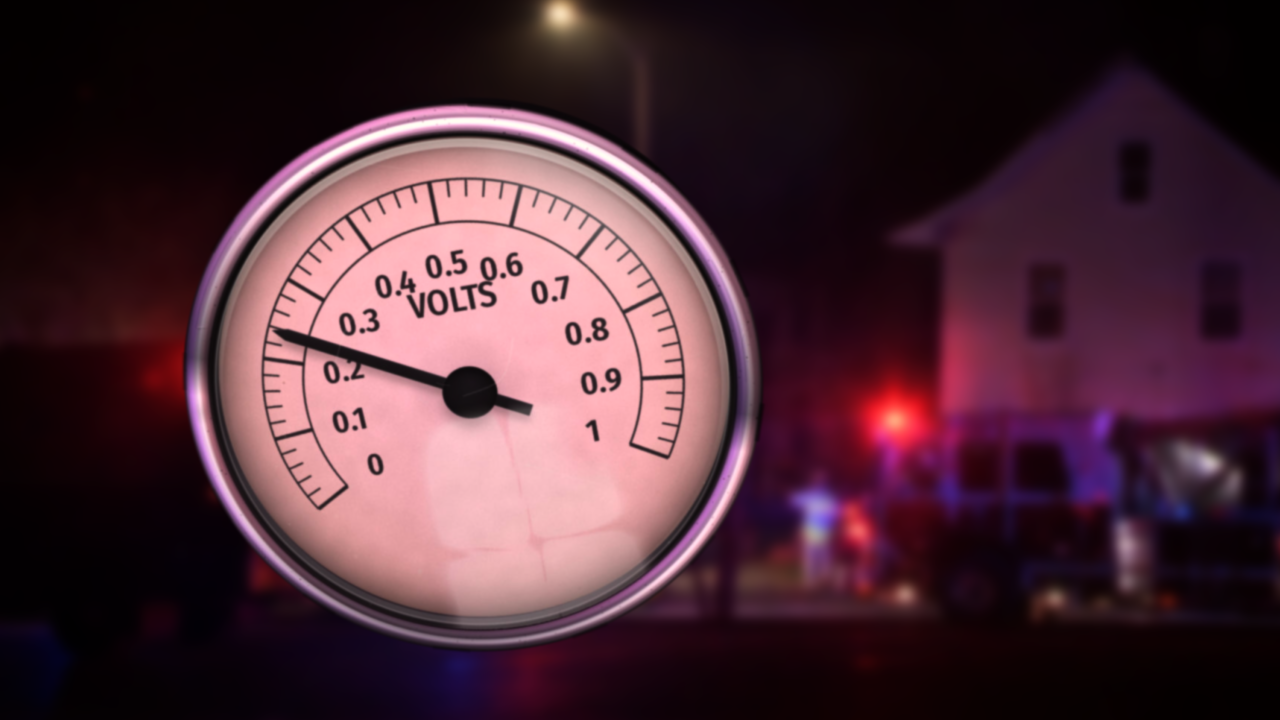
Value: 0.24 V
